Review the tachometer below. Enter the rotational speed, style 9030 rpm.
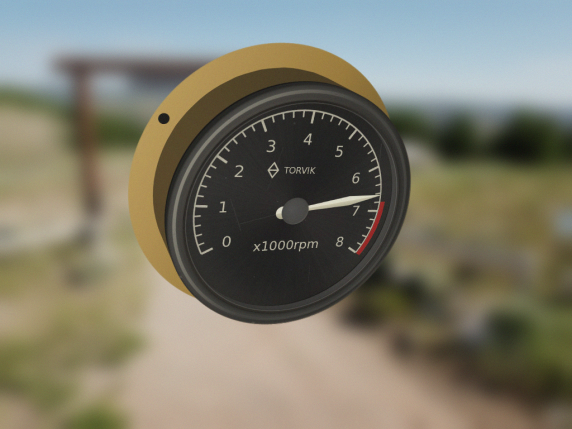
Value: 6600 rpm
